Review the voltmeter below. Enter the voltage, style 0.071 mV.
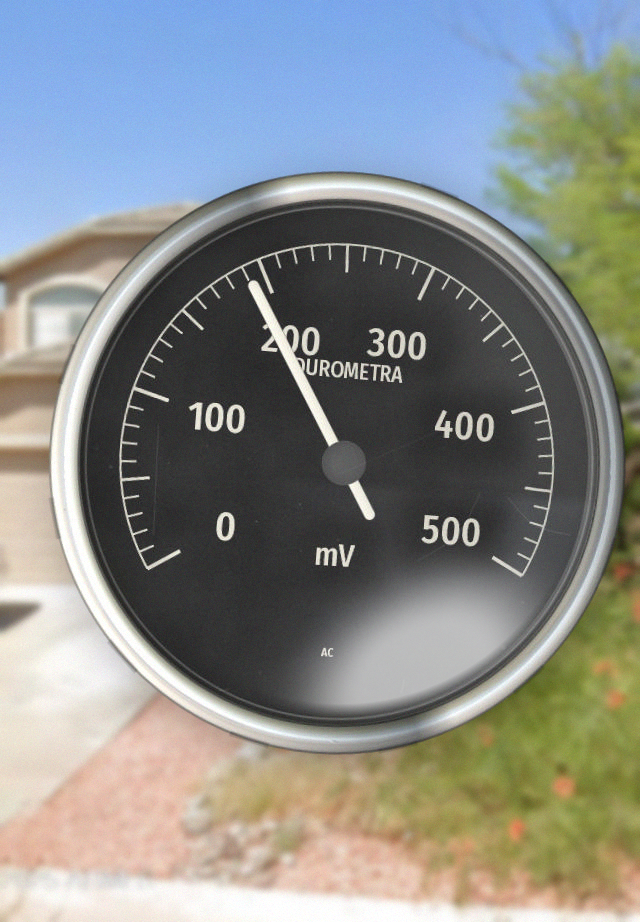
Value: 190 mV
